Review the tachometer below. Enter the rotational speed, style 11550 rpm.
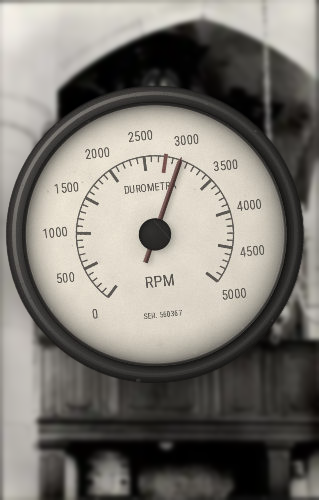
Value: 3000 rpm
